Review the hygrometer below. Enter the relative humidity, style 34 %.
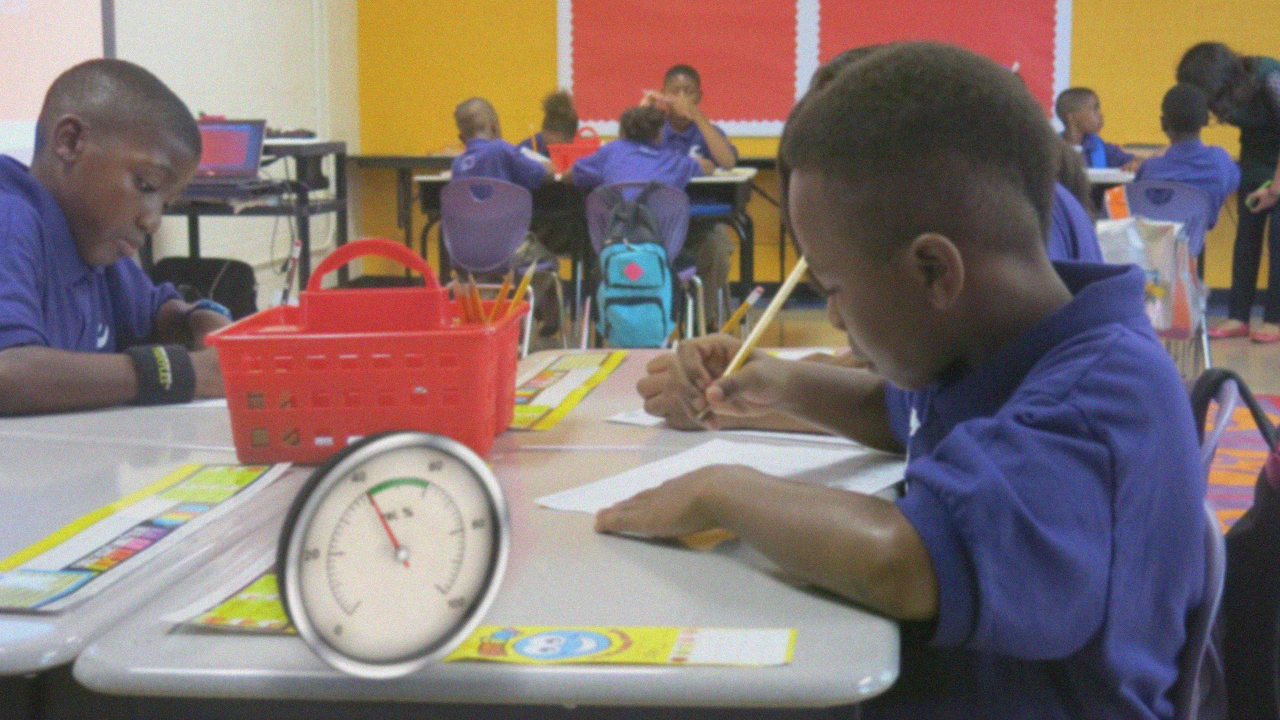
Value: 40 %
